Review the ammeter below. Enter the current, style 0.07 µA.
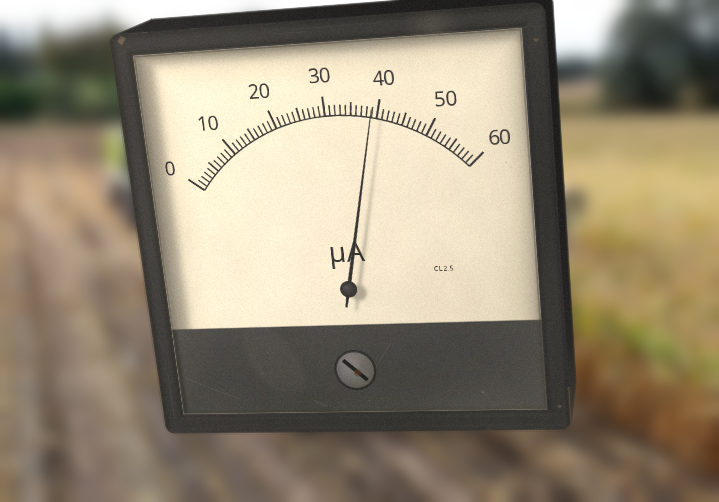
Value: 39 µA
